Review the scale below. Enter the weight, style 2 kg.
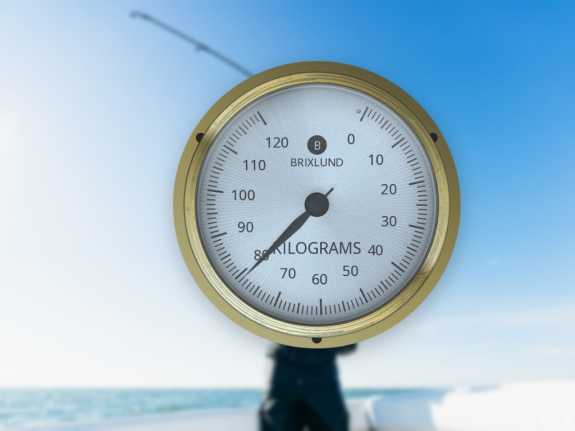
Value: 79 kg
